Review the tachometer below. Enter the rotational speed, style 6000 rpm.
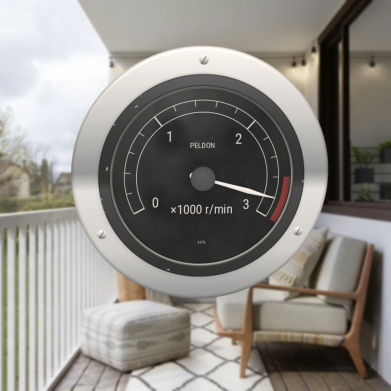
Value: 2800 rpm
